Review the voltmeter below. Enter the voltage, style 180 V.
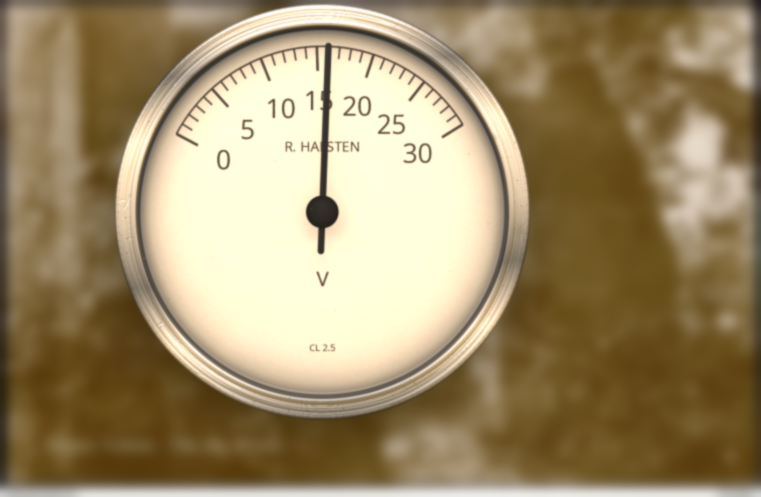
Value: 16 V
